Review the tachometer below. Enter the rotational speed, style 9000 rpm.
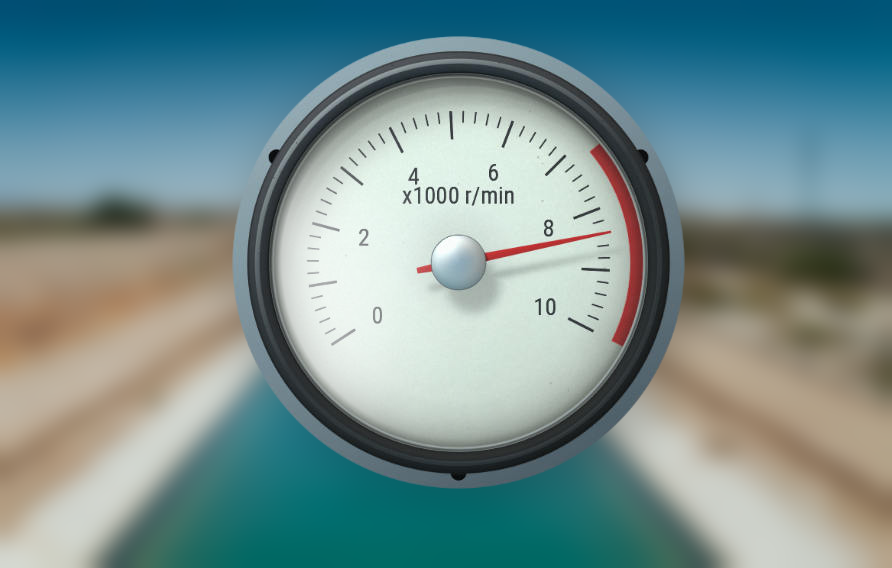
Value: 8400 rpm
